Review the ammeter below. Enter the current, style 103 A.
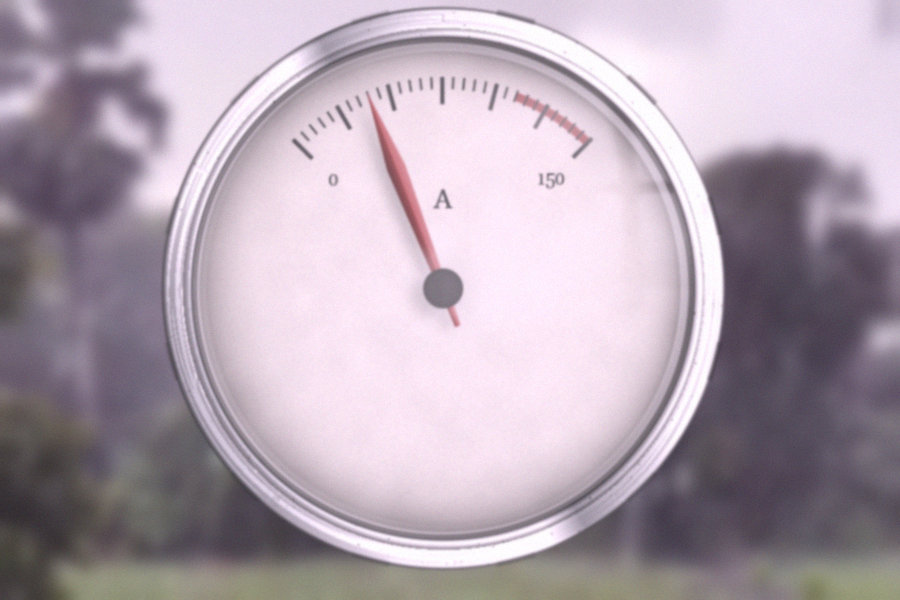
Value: 40 A
